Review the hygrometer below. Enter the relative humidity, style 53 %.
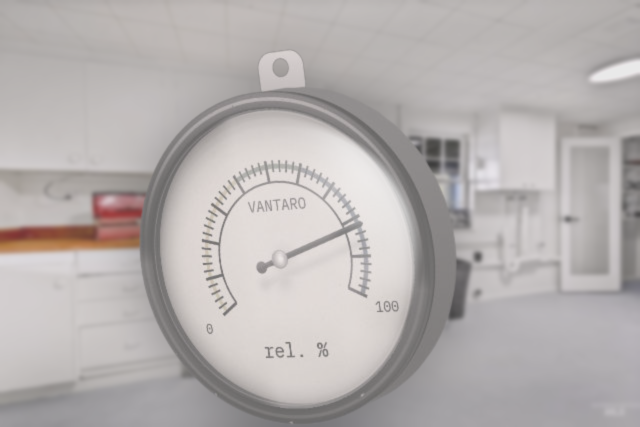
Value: 82 %
